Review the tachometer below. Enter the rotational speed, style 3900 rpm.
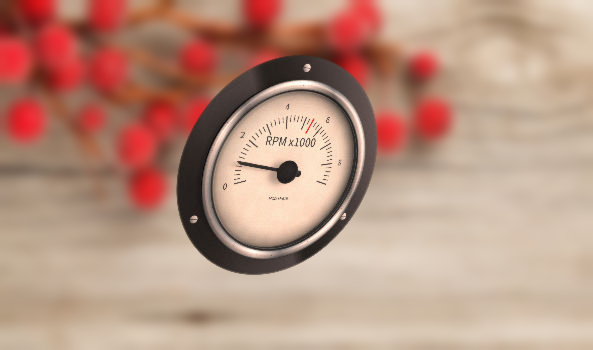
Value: 1000 rpm
